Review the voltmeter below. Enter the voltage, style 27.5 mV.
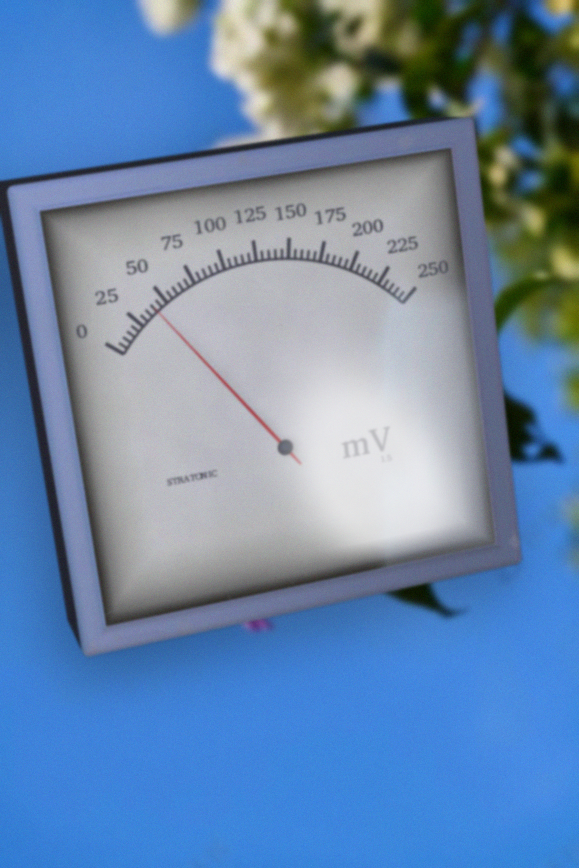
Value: 40 mV
